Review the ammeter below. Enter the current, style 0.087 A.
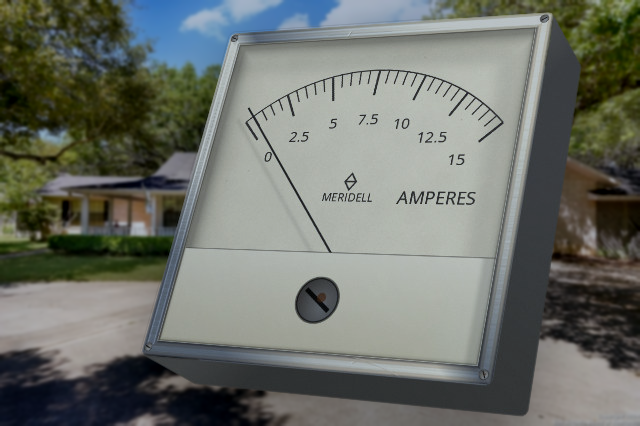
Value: 0.5 A
